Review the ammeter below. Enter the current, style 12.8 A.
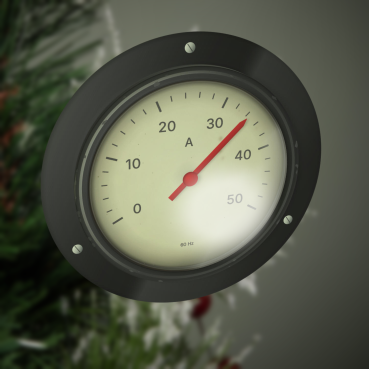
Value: 34 A
